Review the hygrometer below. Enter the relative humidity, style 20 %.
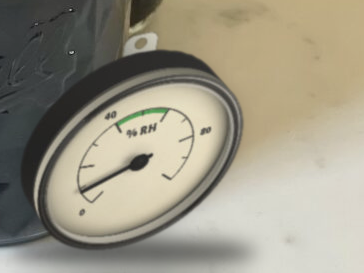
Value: 10 %
